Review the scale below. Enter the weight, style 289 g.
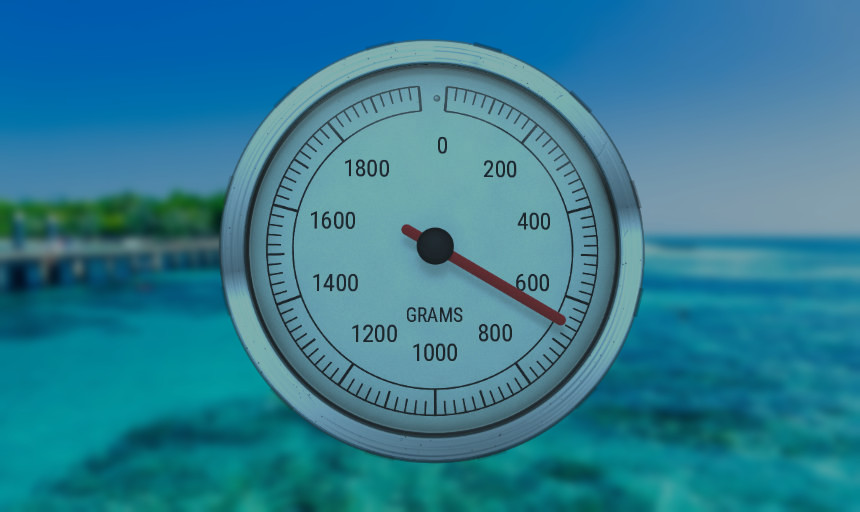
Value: 660 g
